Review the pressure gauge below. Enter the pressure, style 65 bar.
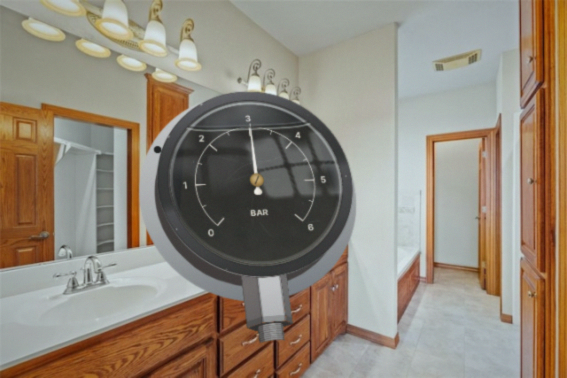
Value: 3 bar
